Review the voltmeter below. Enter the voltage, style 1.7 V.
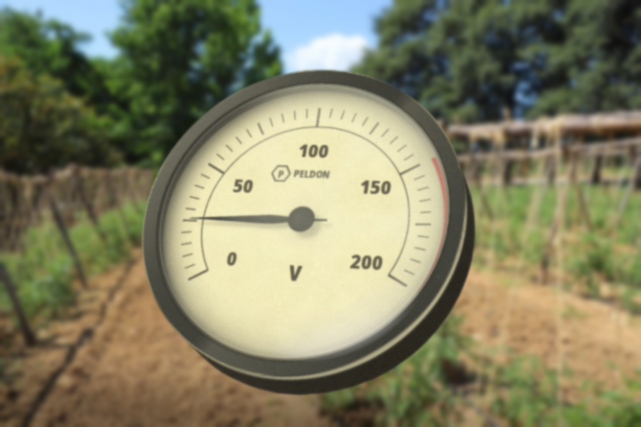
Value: 25 V
